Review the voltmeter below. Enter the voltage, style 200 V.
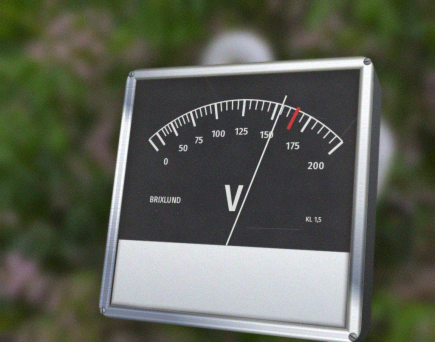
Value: 155 V
